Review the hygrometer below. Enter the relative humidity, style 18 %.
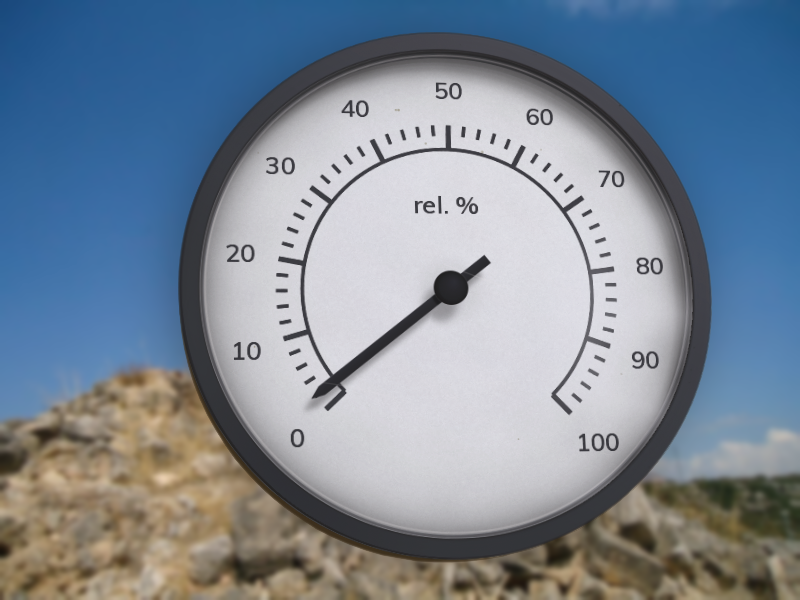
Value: 2 %
